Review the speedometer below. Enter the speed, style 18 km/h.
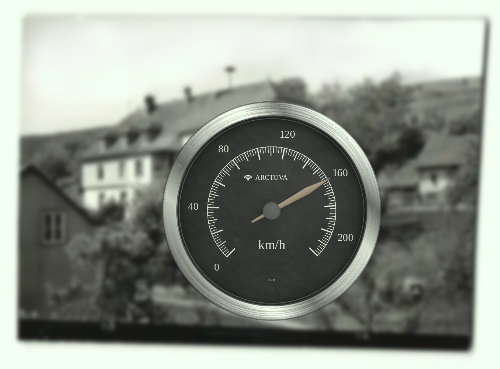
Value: 160 km/h
